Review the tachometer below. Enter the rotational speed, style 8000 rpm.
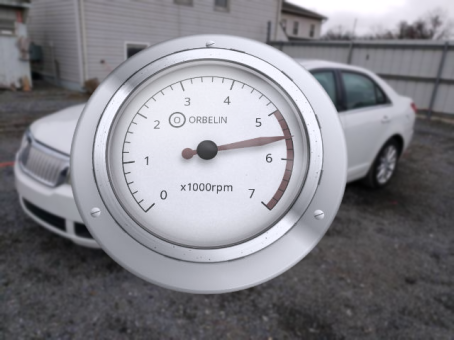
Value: 5600 rpm
